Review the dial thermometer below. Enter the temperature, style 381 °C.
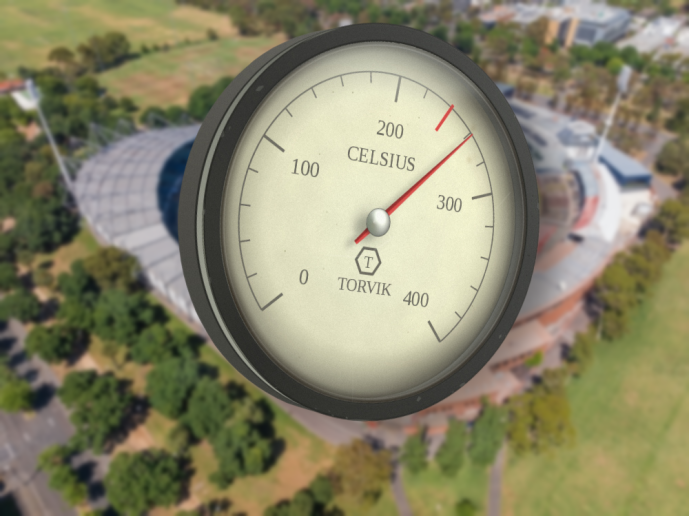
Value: 260 °C
